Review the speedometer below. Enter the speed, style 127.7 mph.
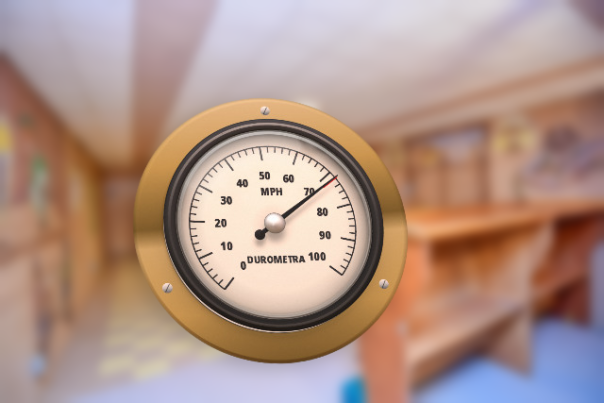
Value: 72 mph
